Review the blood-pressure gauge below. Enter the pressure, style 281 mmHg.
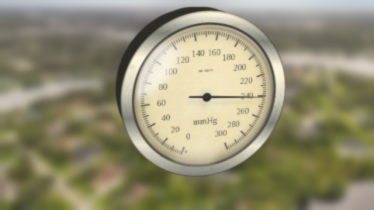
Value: 240 mmHg
